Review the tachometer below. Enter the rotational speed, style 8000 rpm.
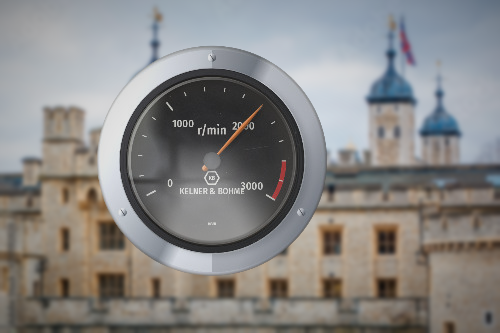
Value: 2000 rpm
